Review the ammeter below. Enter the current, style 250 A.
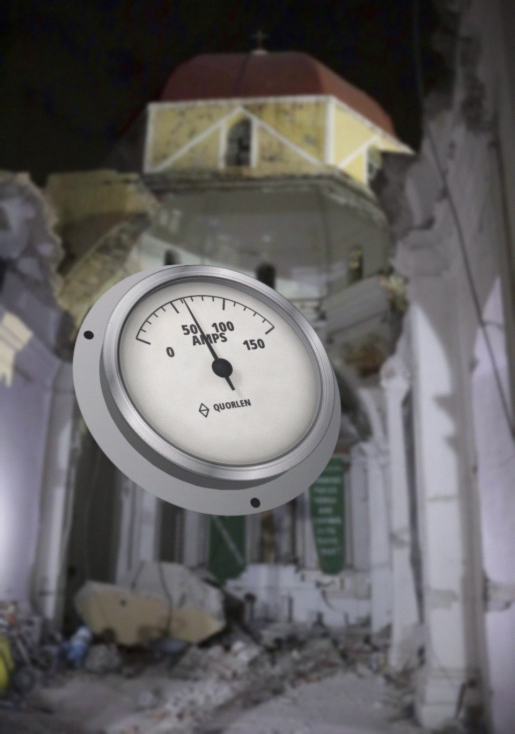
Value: 60 A
